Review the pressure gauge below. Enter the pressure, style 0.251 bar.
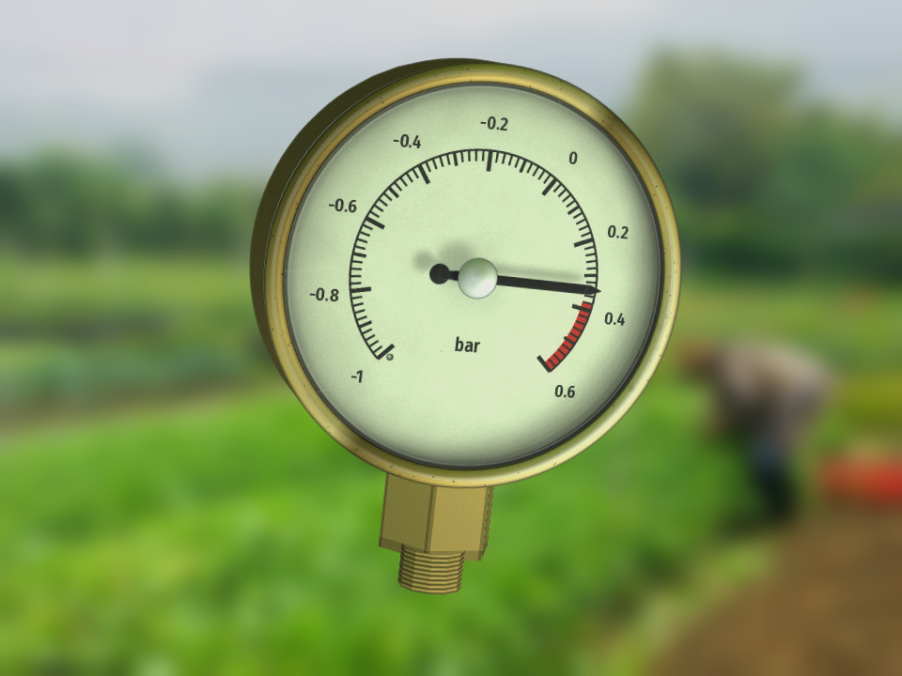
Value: 0.34 bar
